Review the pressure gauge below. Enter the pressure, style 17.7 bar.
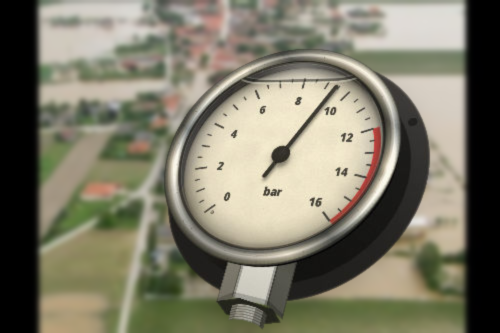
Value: 9.5 bar
